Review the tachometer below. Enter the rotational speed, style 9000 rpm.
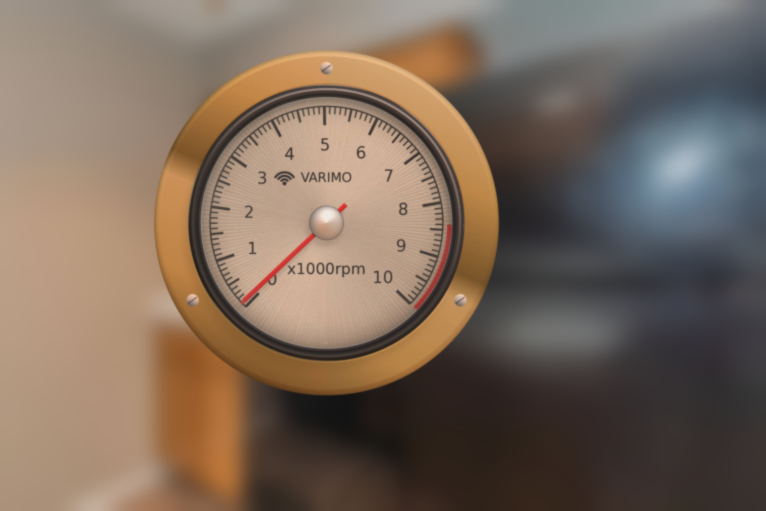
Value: 100 rpm
